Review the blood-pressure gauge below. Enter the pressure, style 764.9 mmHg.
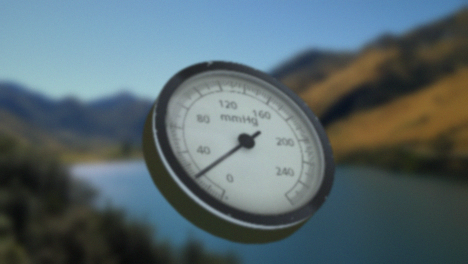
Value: 20 mmHg
